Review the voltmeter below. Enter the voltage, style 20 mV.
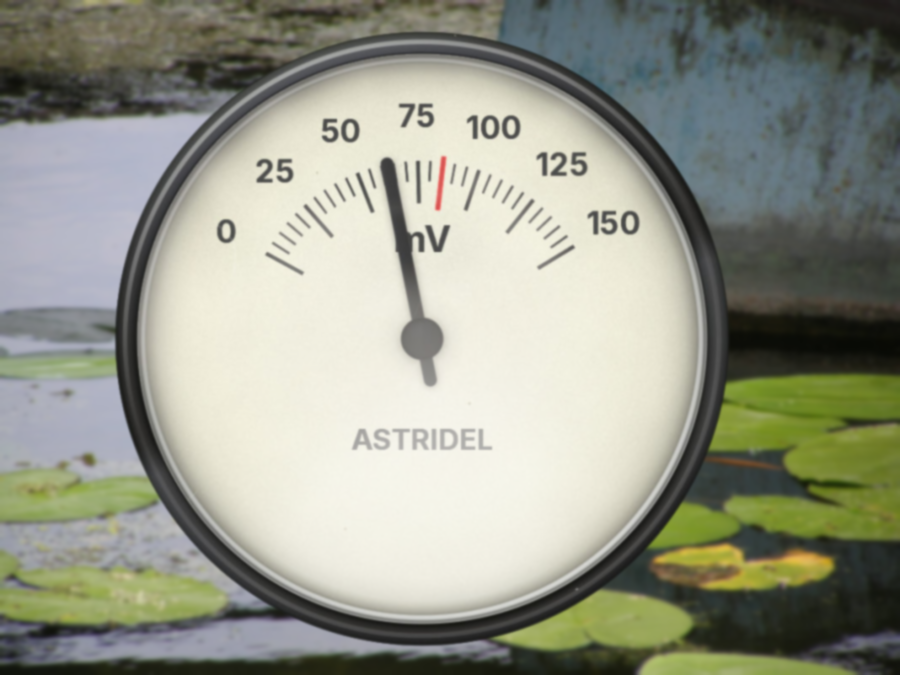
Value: 62.5 mV
